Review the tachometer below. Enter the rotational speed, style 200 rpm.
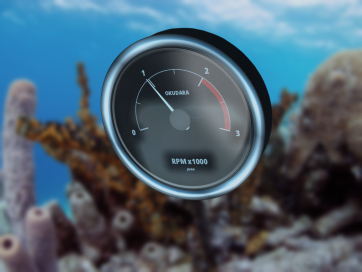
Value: 1000 rpm
